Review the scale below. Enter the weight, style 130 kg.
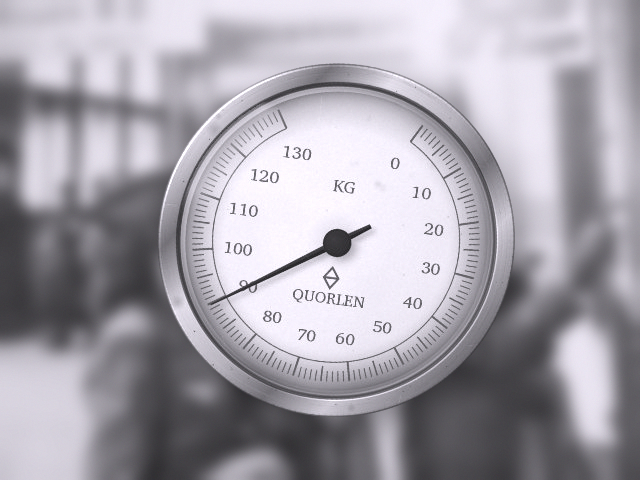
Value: 90 kg
